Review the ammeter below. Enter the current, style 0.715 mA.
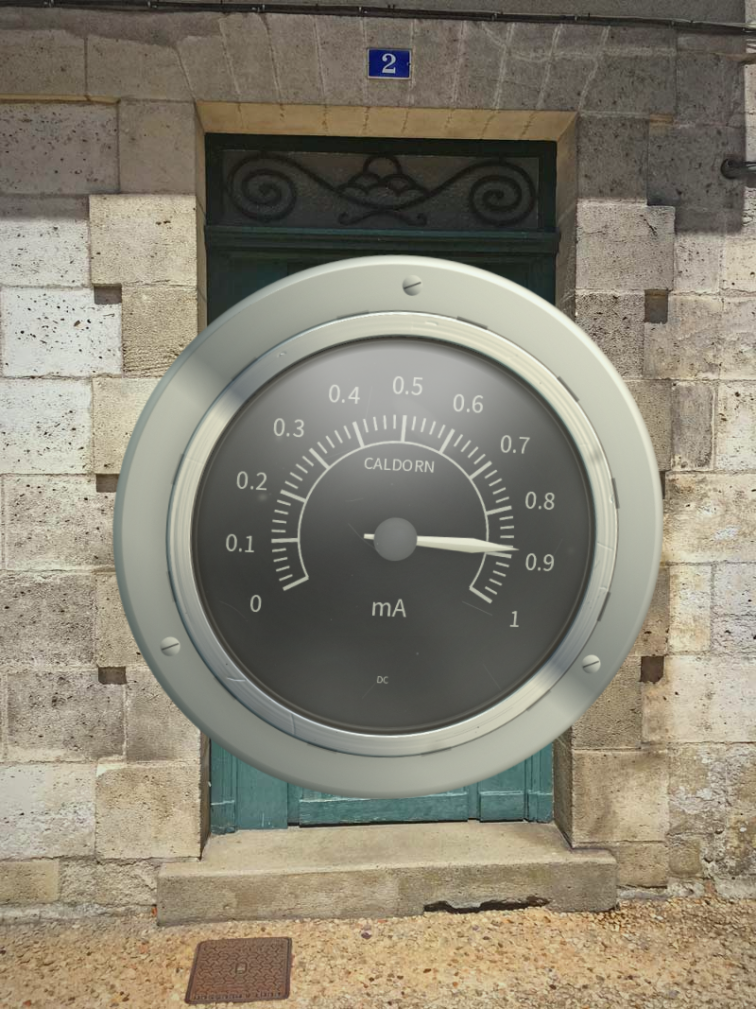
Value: 0.88 mA
